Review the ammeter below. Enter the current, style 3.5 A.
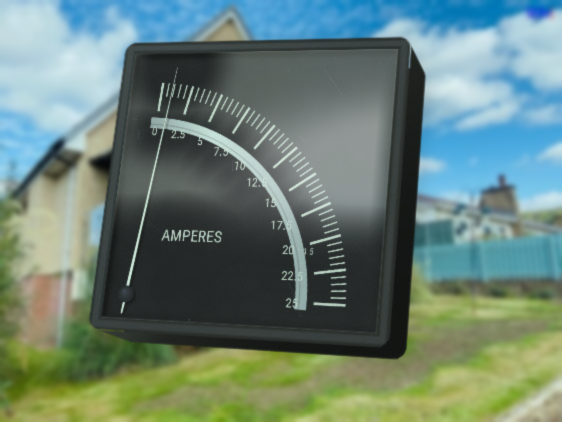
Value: 1 A
